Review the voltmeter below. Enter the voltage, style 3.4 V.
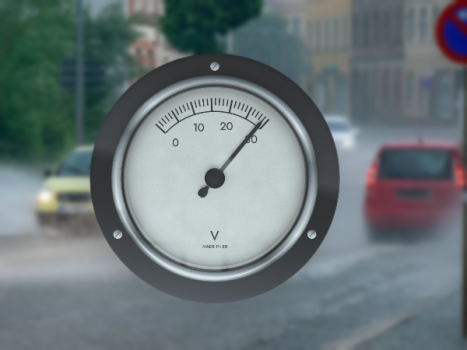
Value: 29 V
